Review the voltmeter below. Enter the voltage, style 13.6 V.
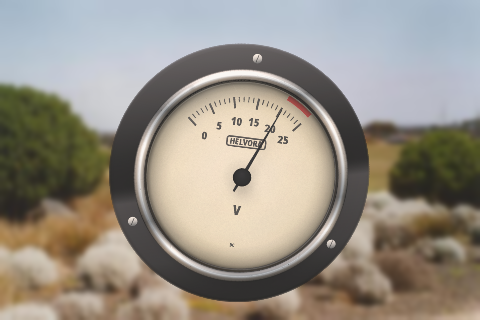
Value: 20 V
